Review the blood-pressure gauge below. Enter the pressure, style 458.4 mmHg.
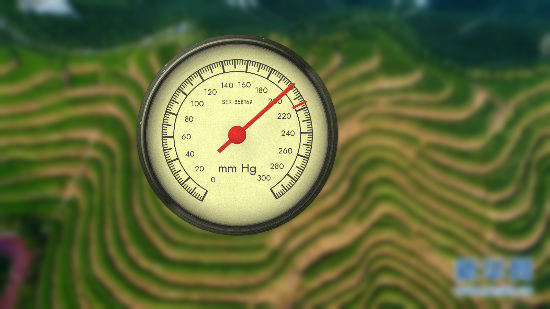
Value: 200 mmHg
